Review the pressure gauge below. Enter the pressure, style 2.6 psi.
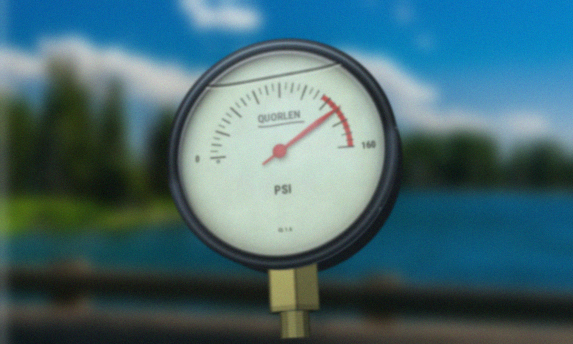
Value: 130 psi
